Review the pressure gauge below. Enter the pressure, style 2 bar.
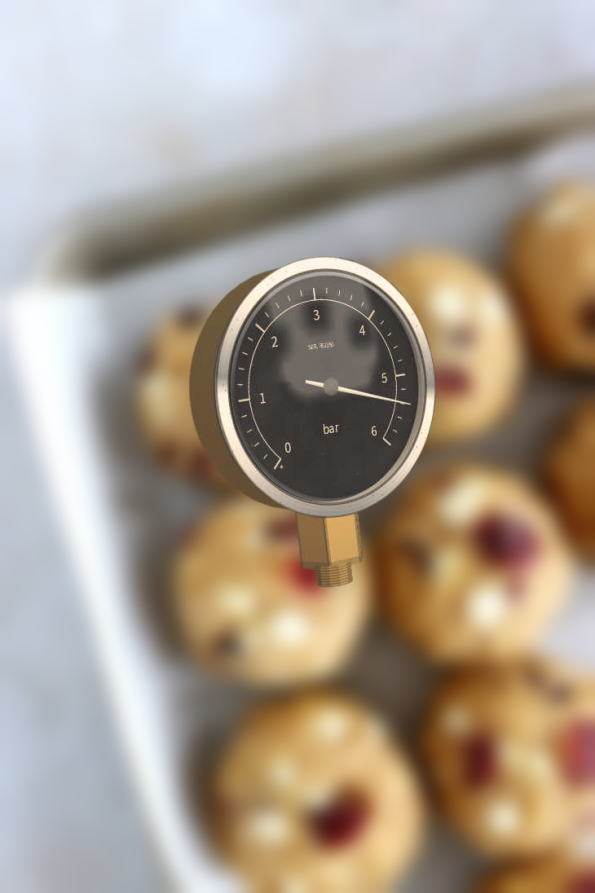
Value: 5.4 bar
